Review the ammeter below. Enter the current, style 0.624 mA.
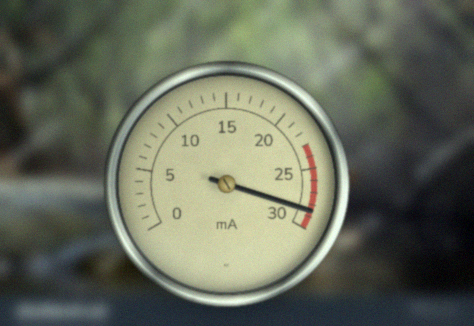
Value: 28.5 mA
